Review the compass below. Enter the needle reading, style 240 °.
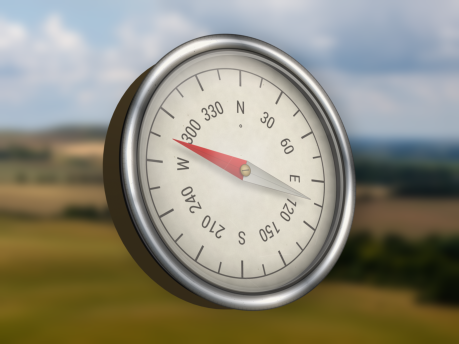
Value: 285 °
